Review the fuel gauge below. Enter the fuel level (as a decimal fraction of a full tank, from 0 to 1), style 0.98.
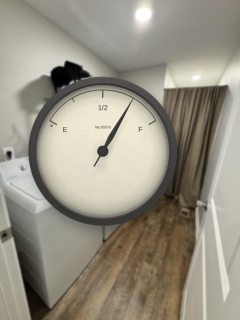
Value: 0.75
